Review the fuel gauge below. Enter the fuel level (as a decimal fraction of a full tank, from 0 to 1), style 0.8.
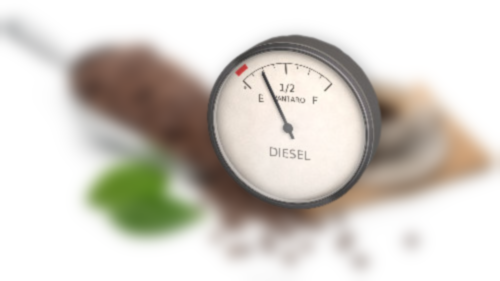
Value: 0.25
